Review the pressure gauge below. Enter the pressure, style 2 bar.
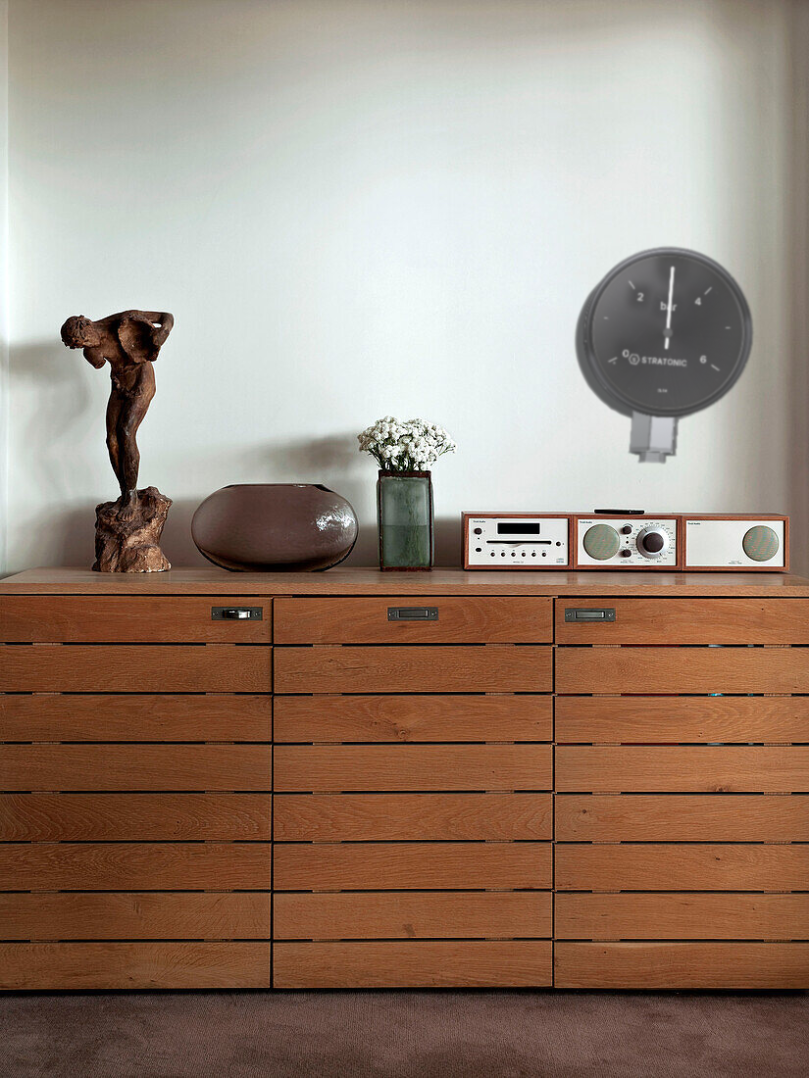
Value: 3 bar
